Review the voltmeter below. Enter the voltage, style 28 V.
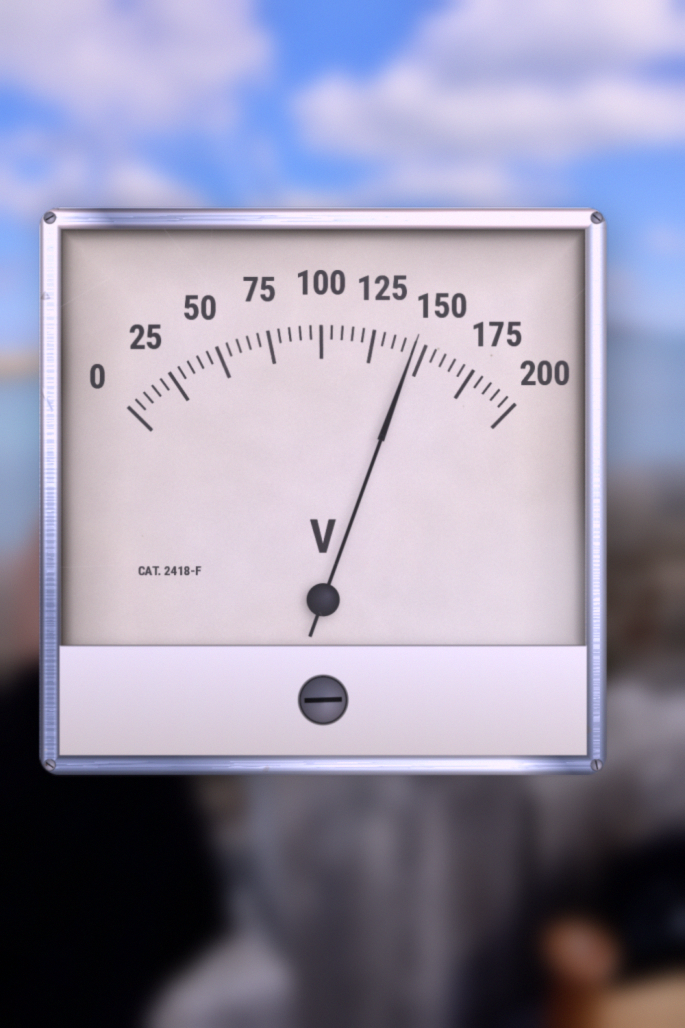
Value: 145 V
